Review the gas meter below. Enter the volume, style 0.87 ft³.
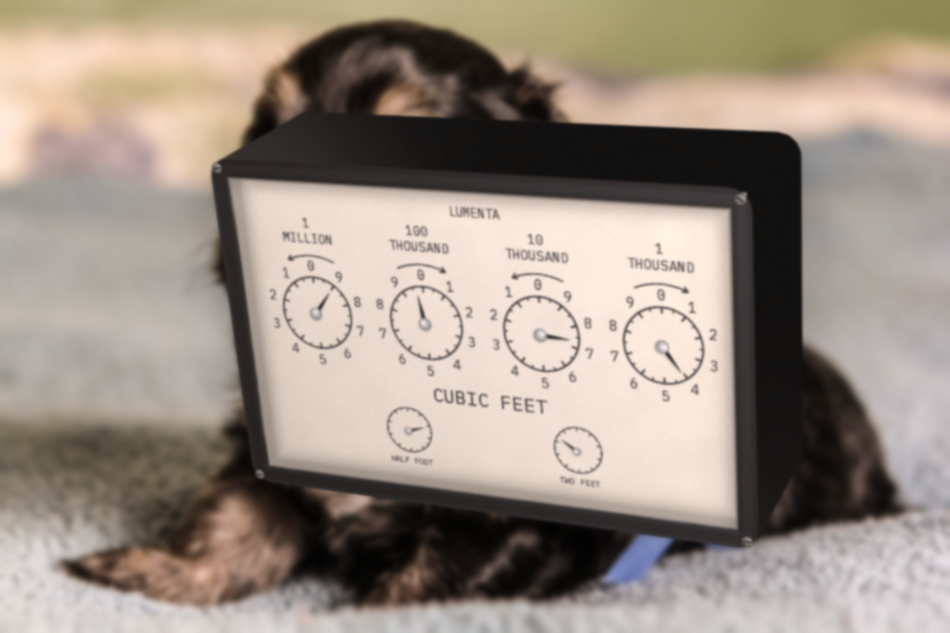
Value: 897400 ft³
